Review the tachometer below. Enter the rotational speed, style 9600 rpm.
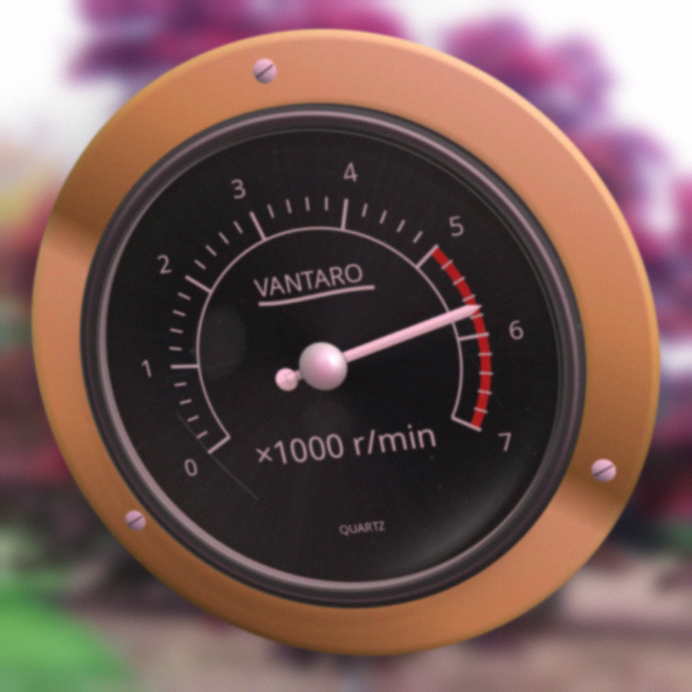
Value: 5700 rpm
